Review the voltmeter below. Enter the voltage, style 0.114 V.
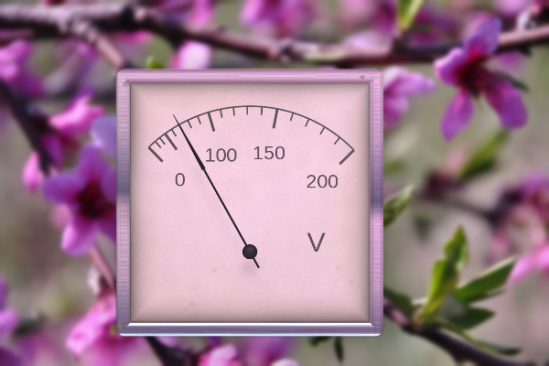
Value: 70 V
